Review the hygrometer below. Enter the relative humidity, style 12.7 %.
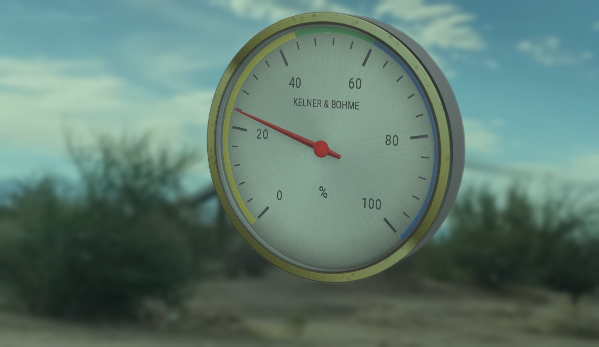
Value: 24 %
